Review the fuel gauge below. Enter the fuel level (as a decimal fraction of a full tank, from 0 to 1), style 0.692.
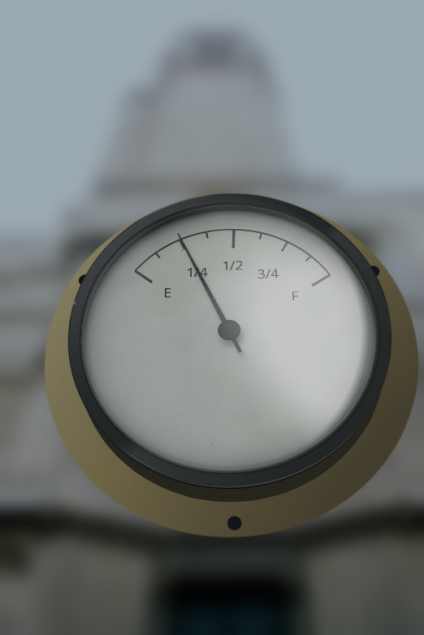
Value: 0.25
